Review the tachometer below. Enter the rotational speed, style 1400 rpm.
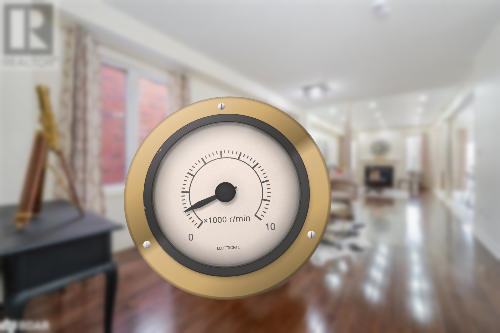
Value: 1000 rpm
